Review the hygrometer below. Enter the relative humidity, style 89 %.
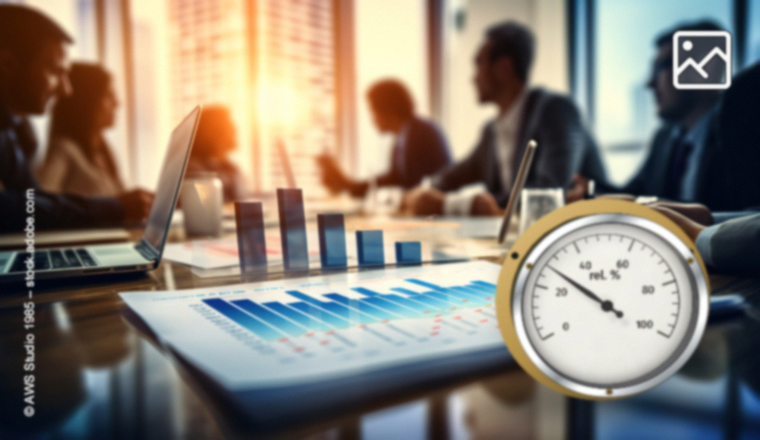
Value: 28 %
